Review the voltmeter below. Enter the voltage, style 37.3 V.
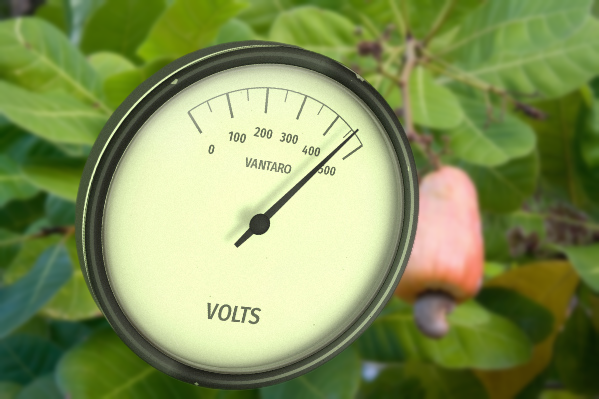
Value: 450 V
